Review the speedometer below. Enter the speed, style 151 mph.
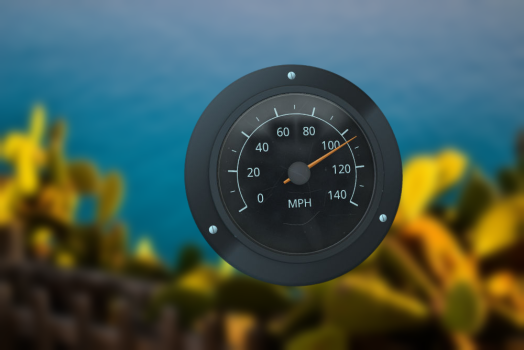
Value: 105 mph
